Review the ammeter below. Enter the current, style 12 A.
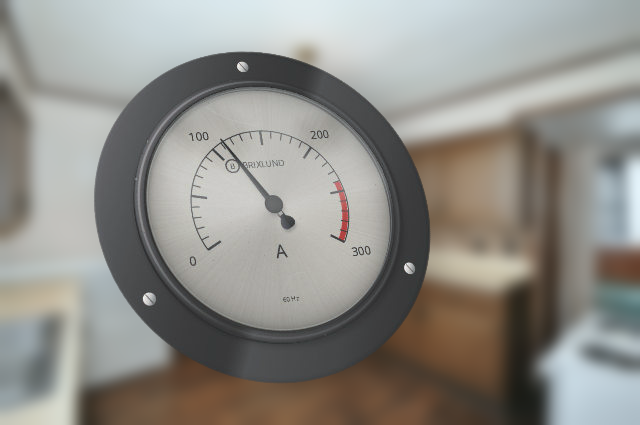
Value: 110 A
